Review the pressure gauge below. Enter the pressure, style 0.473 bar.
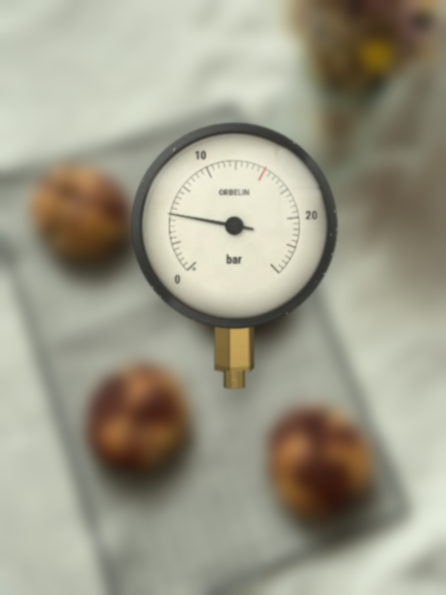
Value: 5 bar
